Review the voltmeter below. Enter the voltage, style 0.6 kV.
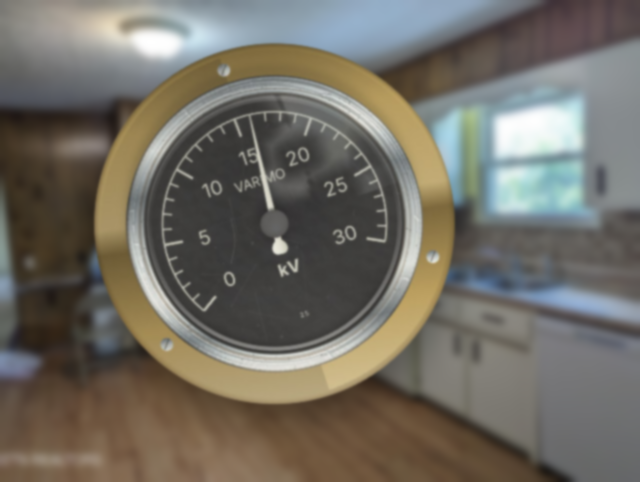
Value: 16 kV
